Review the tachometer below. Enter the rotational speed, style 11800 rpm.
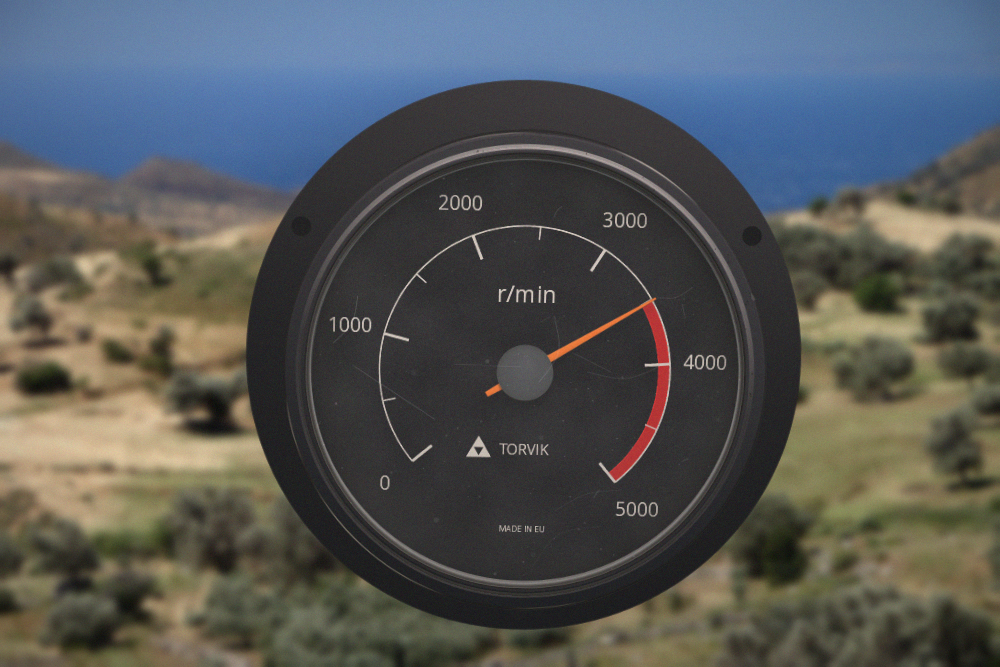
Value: 3500 rpm
